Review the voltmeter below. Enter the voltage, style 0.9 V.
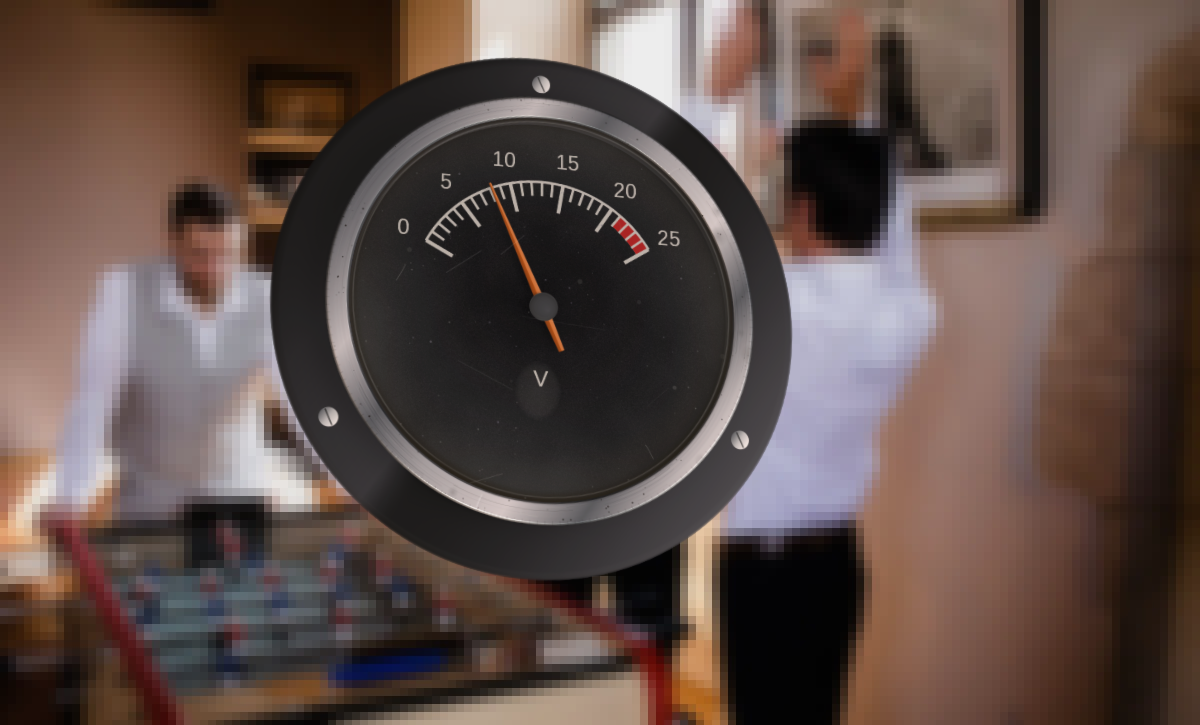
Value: 8 V
